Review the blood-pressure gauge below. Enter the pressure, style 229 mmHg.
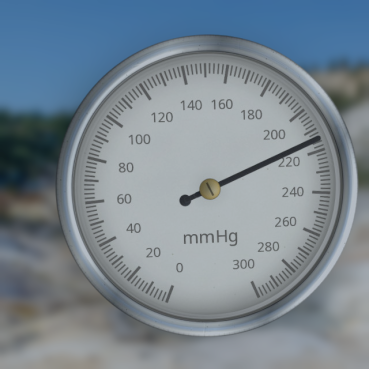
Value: 214 mmHg
